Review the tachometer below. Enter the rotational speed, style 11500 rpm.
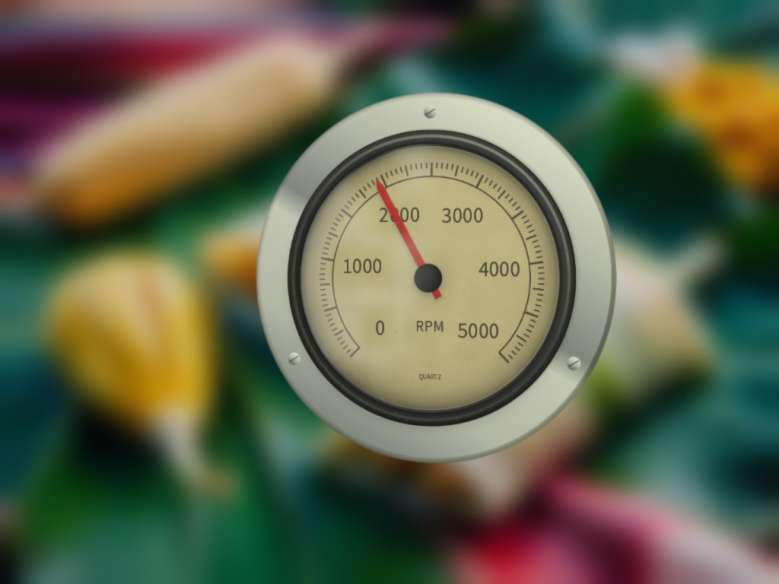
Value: 1950 rpm
